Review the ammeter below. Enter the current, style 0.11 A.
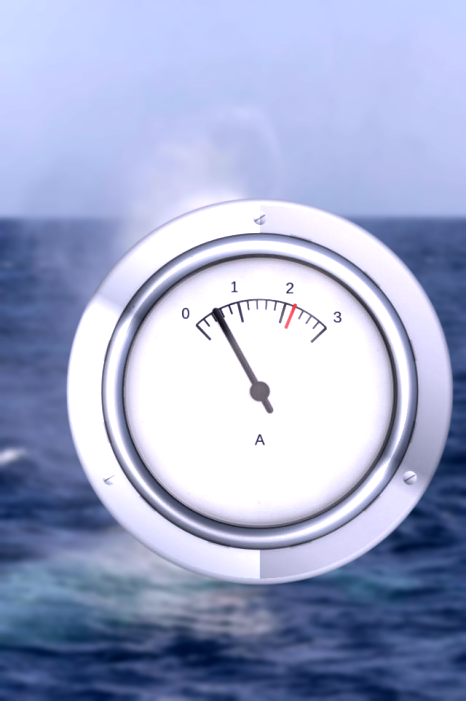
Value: 0.5 A
